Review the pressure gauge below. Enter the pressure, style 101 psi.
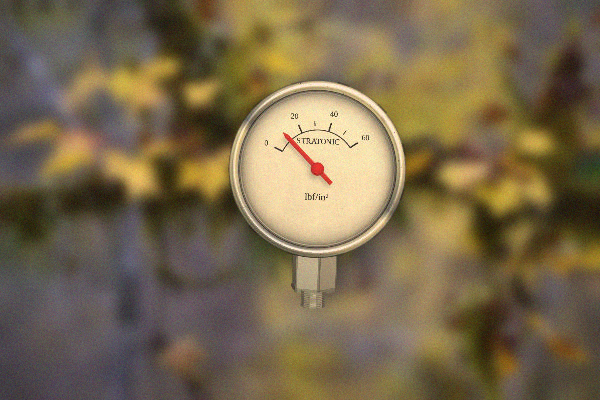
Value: 10 psi
